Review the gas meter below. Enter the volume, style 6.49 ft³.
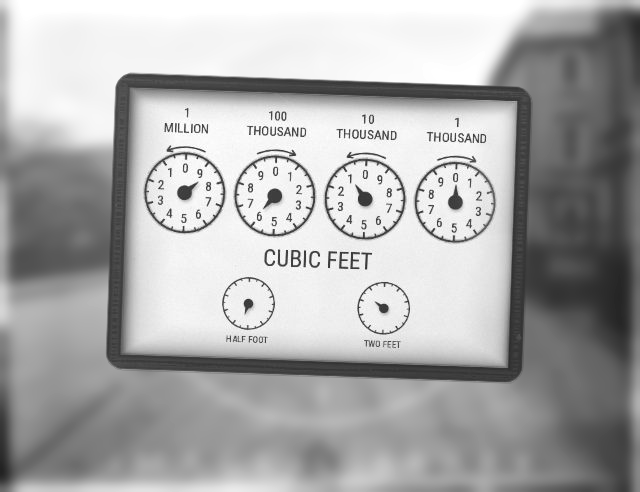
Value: 861000 ft³
